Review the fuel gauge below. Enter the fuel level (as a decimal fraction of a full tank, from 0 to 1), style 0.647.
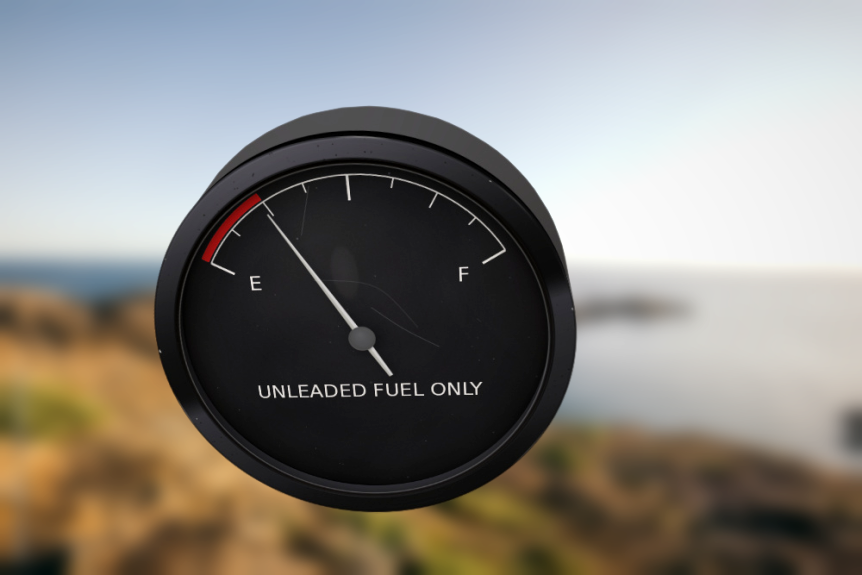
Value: 0.25
